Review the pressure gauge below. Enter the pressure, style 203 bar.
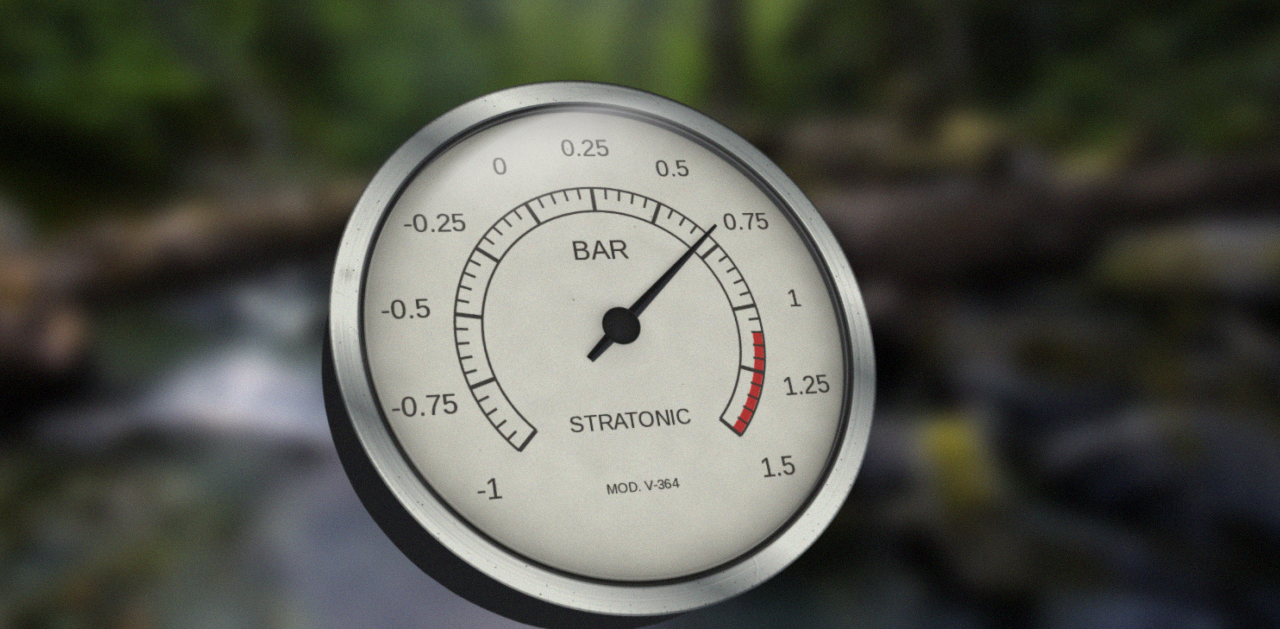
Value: 0.7 bar
